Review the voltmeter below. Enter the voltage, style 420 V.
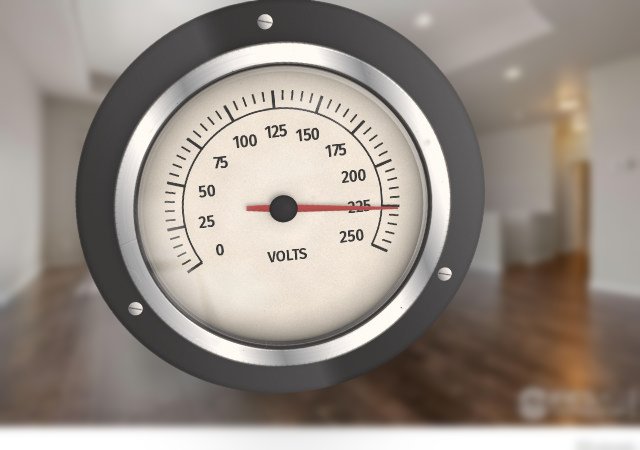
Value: 225 V
